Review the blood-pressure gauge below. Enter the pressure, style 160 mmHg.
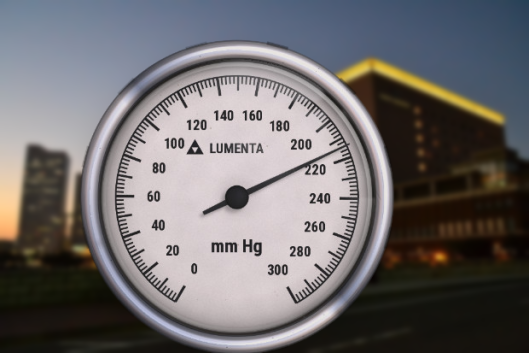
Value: 214 mmHg
